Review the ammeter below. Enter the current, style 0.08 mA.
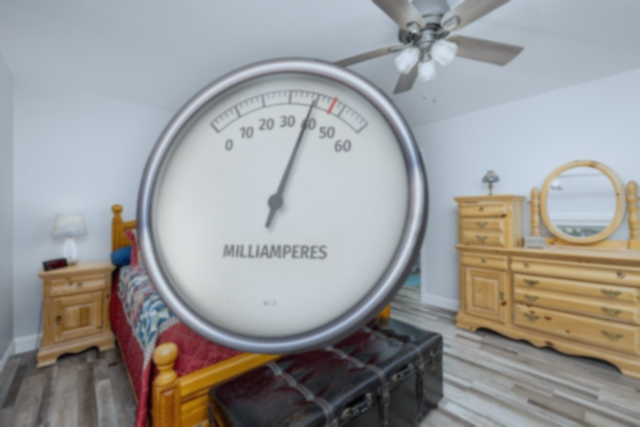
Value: 40 mA
